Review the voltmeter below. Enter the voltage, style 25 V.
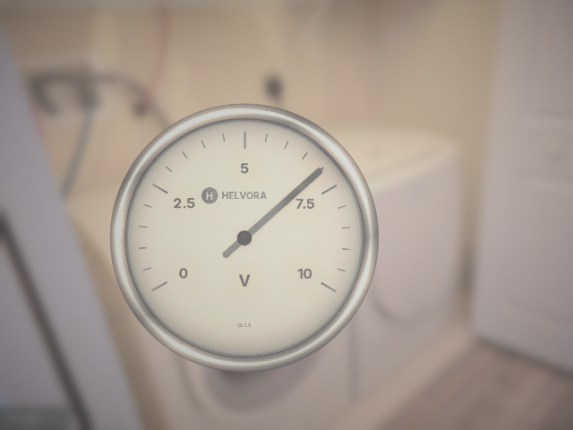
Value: 7 V
